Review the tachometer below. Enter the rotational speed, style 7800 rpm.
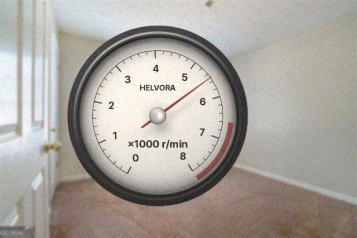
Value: 5500 rpm
